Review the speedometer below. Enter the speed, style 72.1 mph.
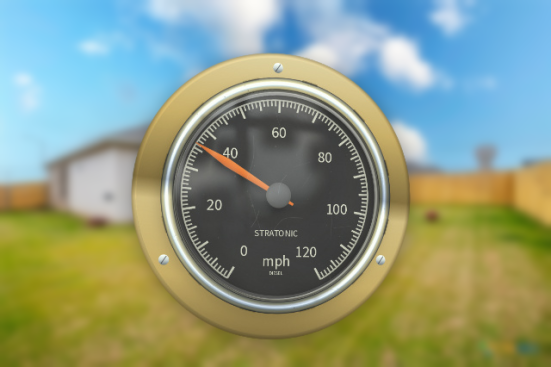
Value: 36 mph
